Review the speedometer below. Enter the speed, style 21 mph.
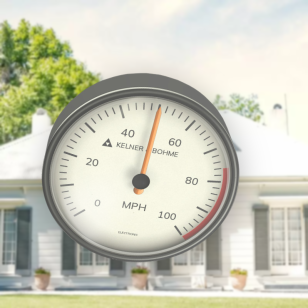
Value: 50 mph
